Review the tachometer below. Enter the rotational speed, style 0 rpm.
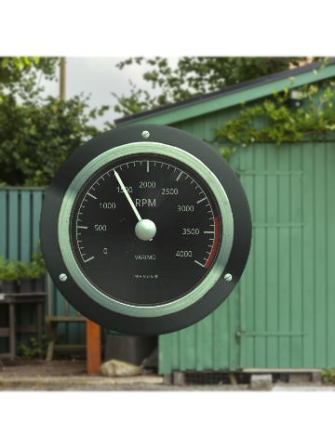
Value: 1500 rpm
